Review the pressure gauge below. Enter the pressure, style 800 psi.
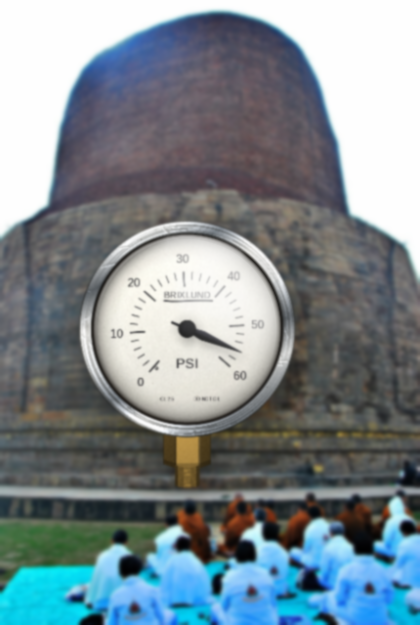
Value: 56 psi
